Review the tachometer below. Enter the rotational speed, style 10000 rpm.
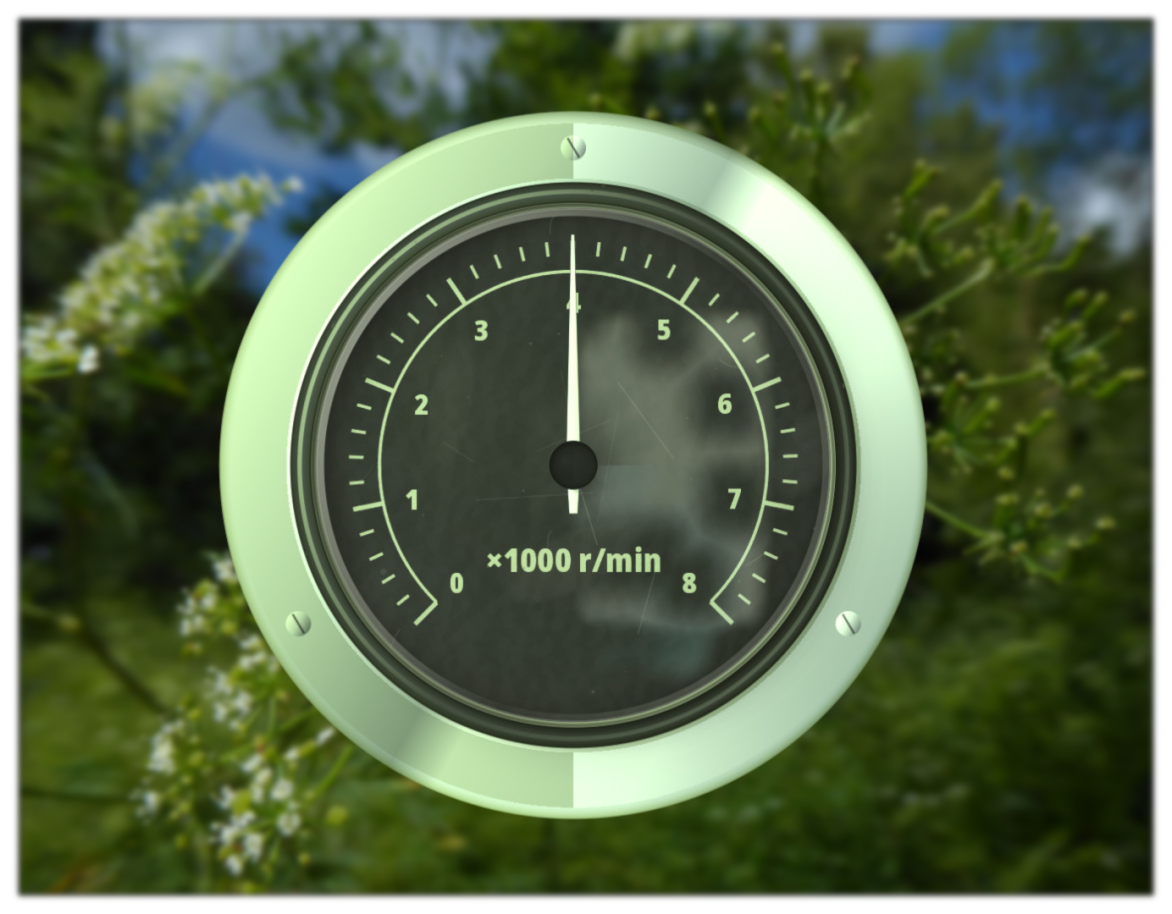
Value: 4000 rpm
